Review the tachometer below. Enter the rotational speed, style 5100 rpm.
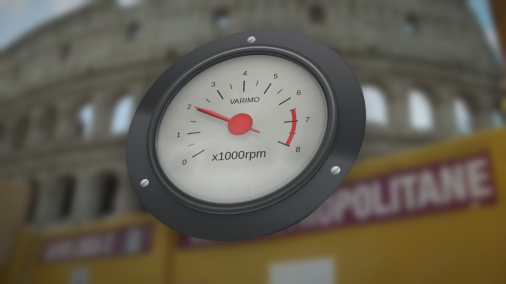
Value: 2000 rpm
